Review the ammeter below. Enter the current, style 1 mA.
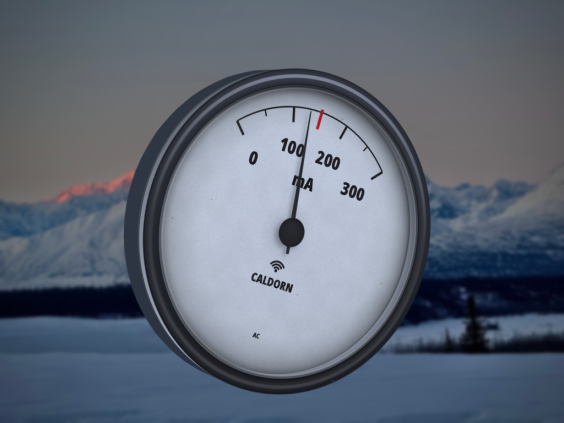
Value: 125 mA
